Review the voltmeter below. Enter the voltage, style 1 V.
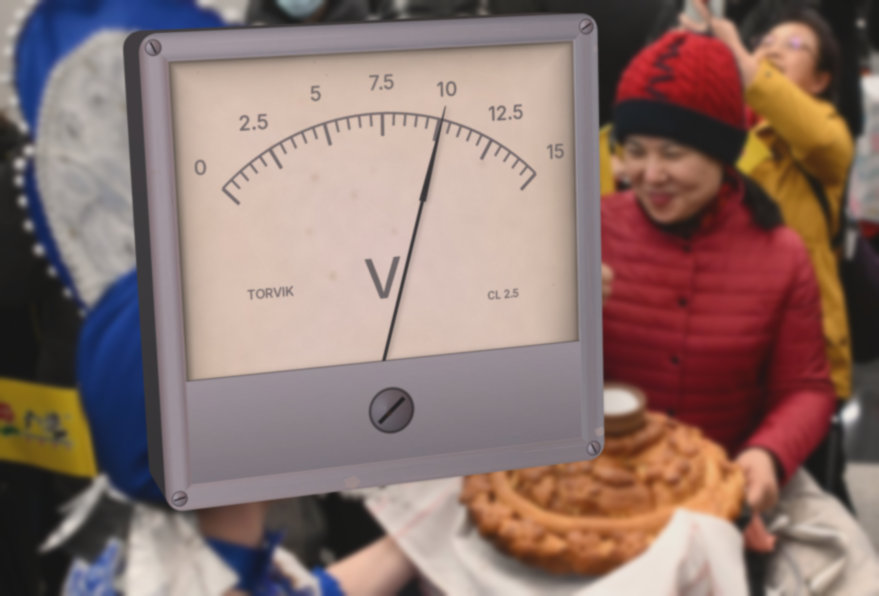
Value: 10 V
